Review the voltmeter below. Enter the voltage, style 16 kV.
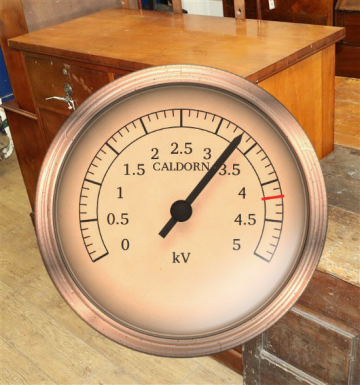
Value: 3.3 kV
